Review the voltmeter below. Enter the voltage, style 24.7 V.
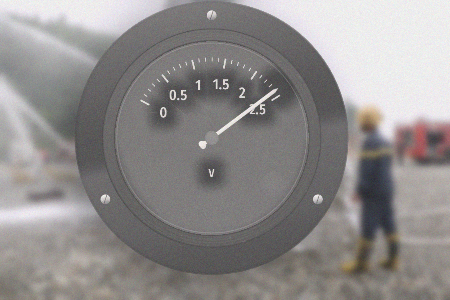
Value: 2.4 V
